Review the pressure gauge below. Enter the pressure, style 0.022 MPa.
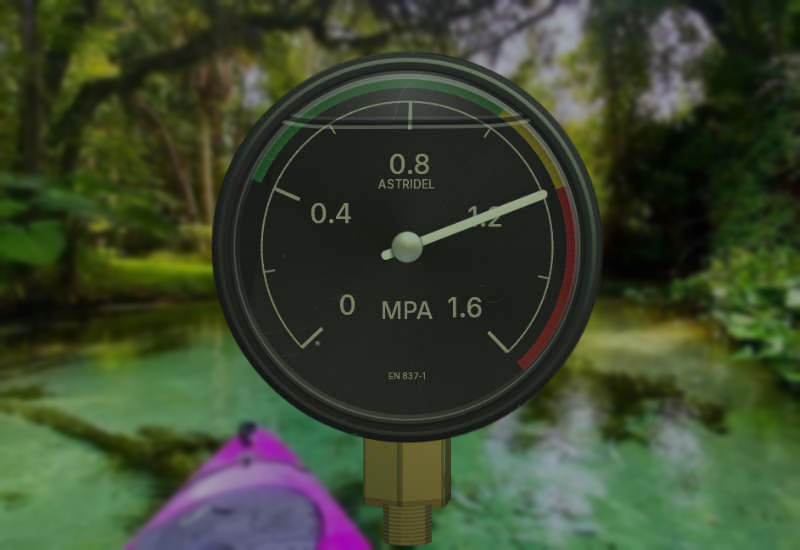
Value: 1.2 MPa
